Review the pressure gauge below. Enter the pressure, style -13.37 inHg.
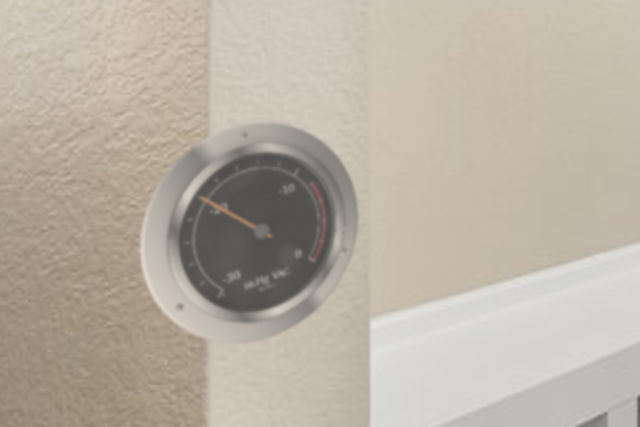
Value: -20 inHg
